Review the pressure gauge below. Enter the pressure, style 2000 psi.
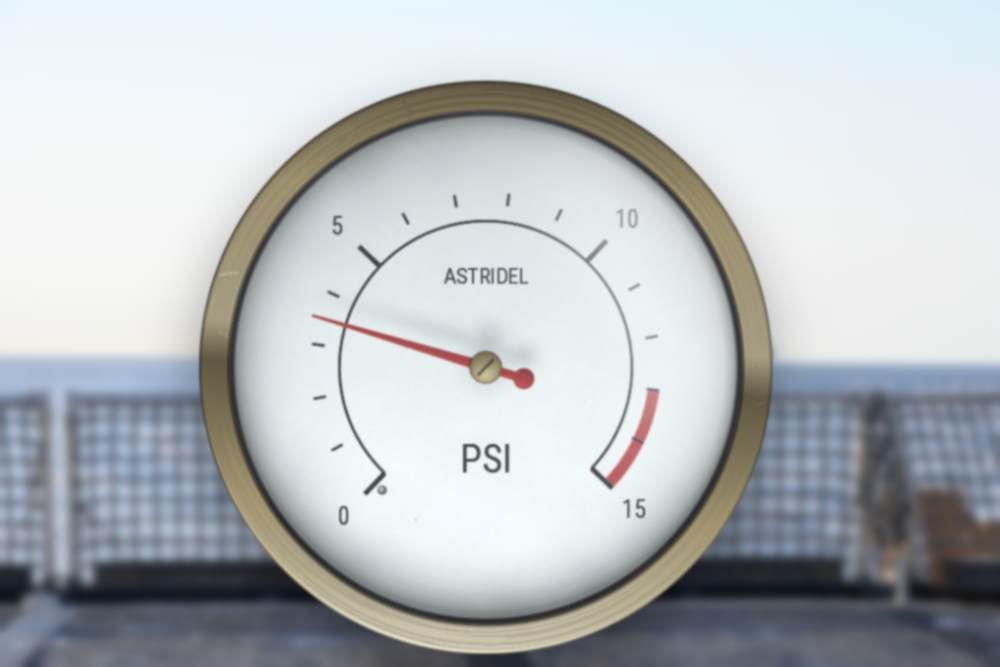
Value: 3.5 psi
